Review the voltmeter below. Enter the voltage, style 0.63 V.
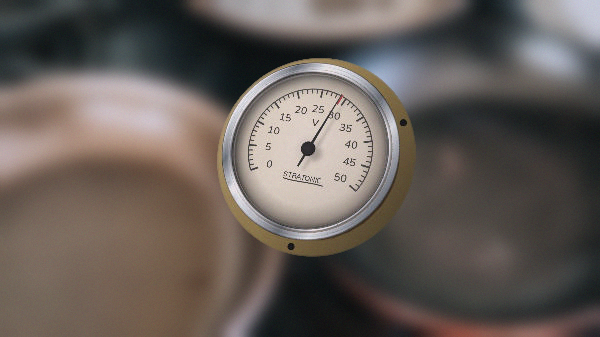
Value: 29 V
